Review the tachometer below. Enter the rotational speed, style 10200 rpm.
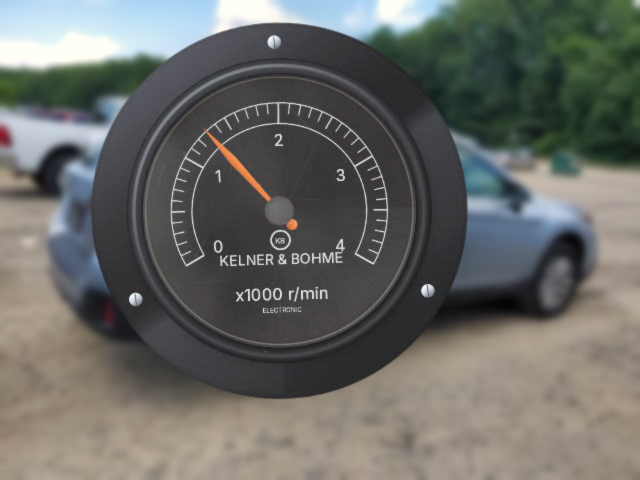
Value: 1300 rpm
